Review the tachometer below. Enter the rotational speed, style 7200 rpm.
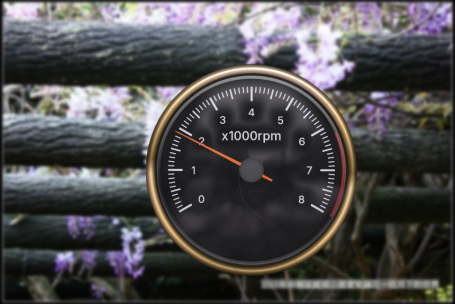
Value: 1900 rpm
